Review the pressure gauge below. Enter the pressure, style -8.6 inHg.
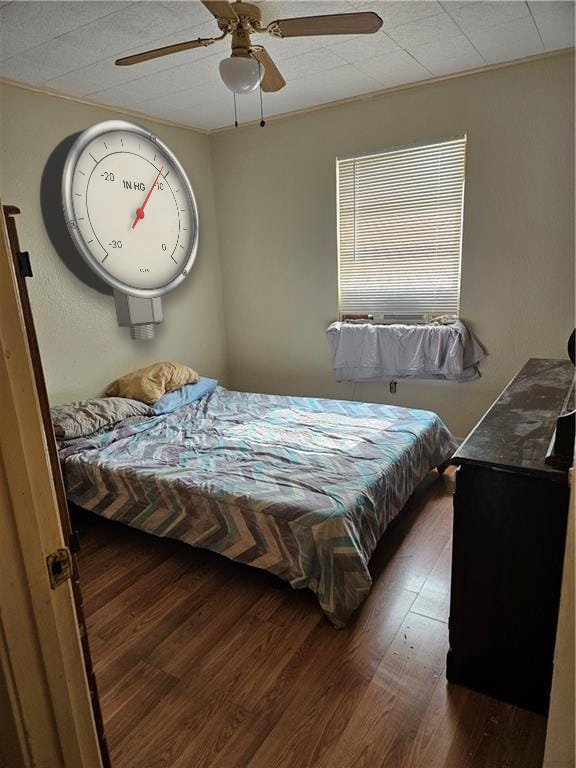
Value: -11 inHg
